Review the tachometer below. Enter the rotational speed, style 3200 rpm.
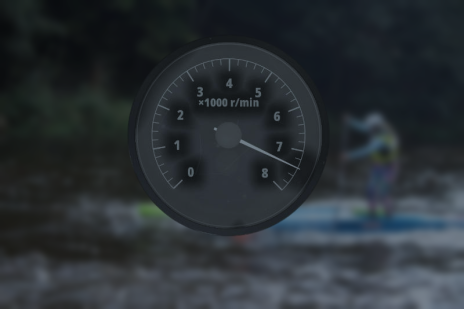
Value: 7400 rpm
